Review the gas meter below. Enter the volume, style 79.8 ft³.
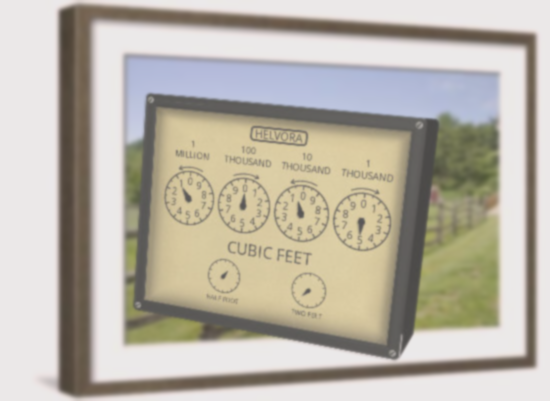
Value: 100500 ft³
